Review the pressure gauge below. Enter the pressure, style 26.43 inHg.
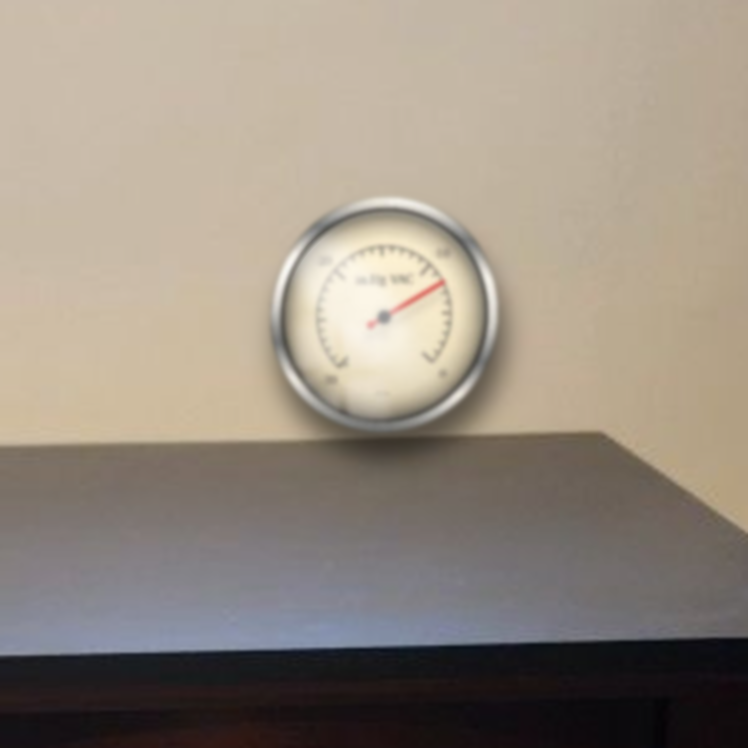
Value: -8 inHg
